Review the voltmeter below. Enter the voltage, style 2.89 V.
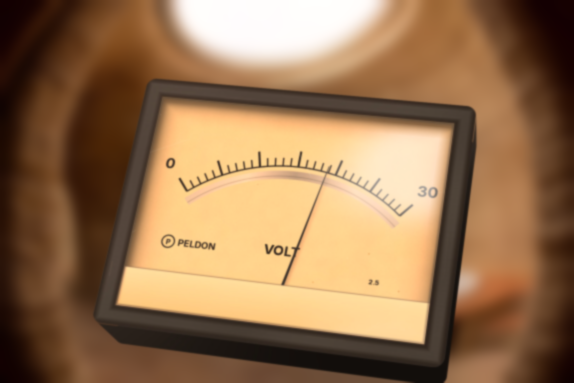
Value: 19 V
